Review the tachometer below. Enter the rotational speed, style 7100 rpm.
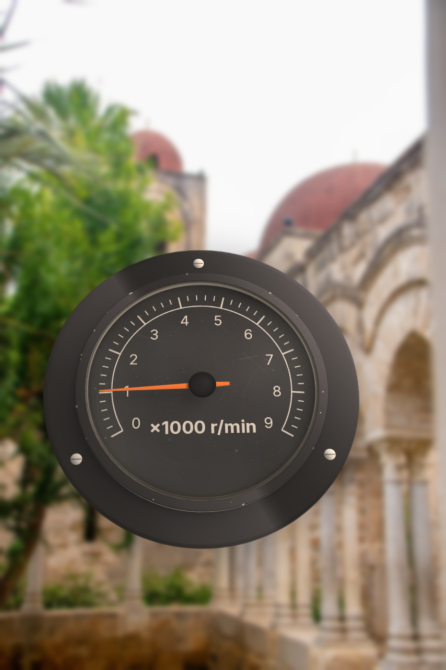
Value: 1000 rpm
